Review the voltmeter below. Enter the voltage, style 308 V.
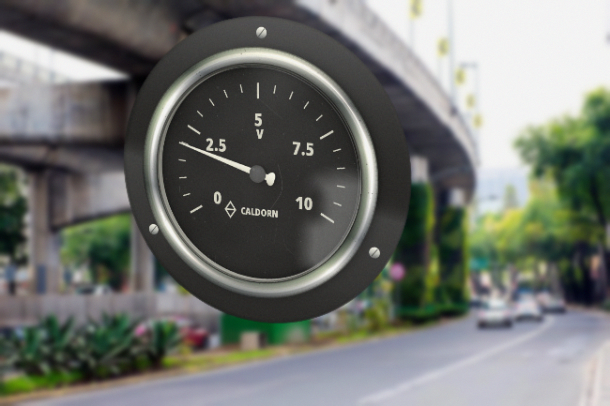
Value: 2 V
